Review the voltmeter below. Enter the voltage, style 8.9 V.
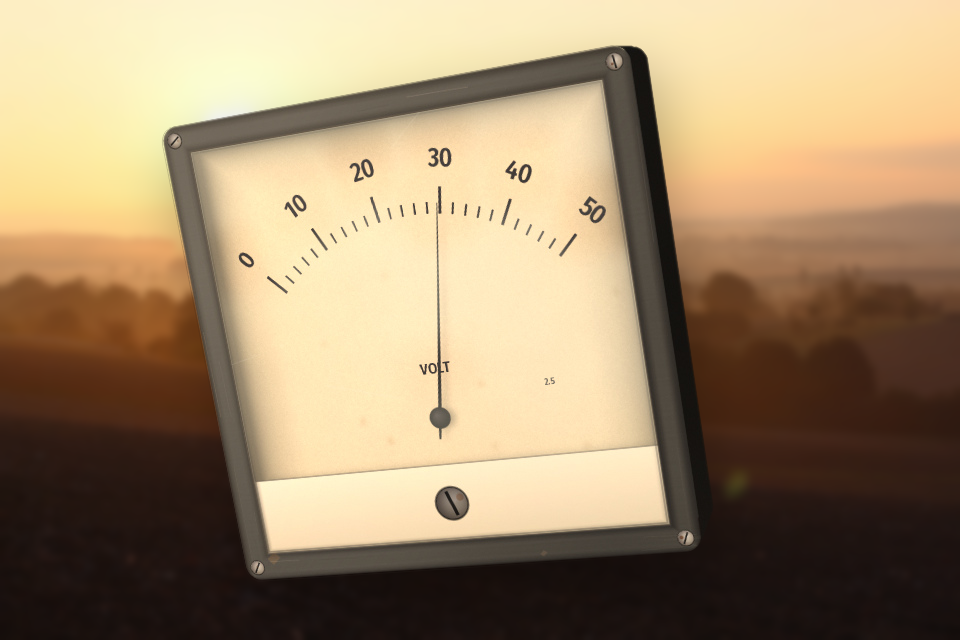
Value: 30 V
